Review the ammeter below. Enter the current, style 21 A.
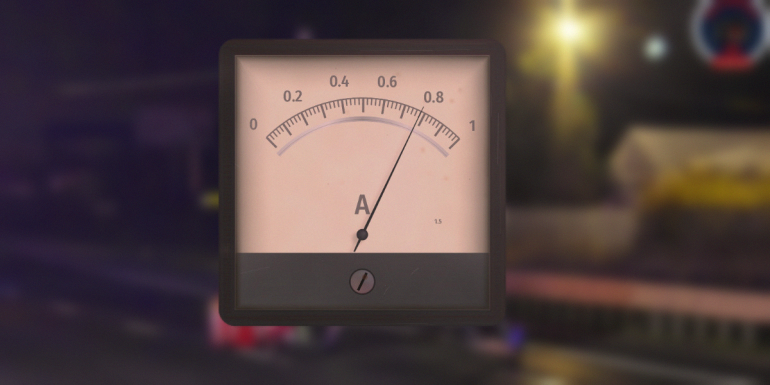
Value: 0.78 A
